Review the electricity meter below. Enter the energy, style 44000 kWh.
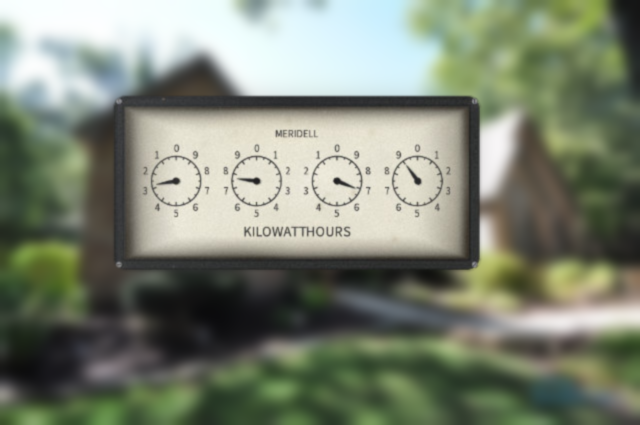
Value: 2769 kWh
